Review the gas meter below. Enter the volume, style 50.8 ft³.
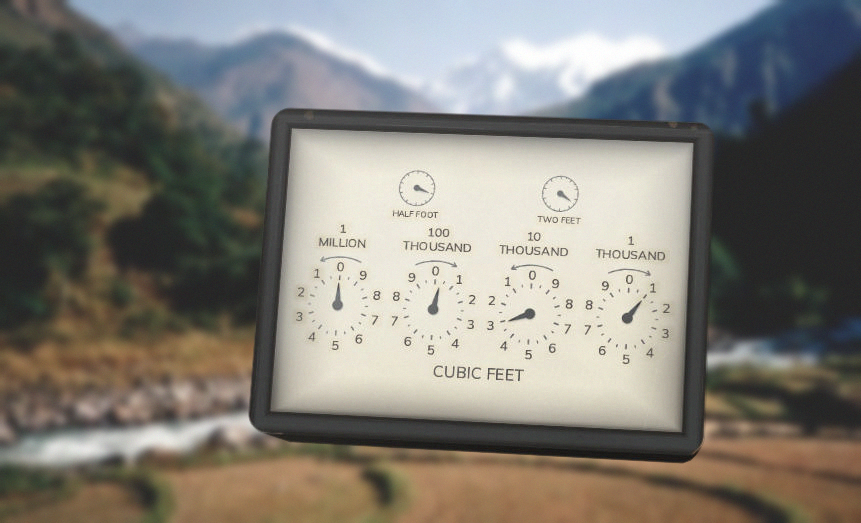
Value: 3100 ft³
